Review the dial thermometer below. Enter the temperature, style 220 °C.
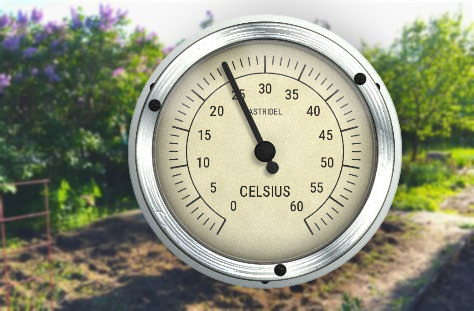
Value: 25 °C
